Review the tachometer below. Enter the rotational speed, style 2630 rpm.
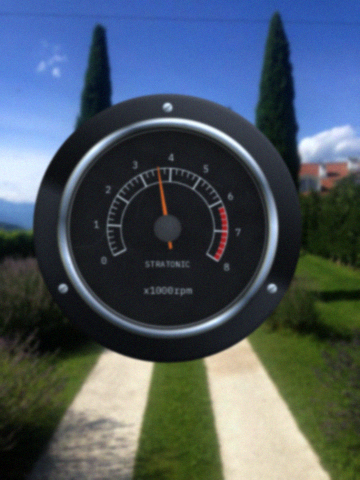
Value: 3600 rpm
